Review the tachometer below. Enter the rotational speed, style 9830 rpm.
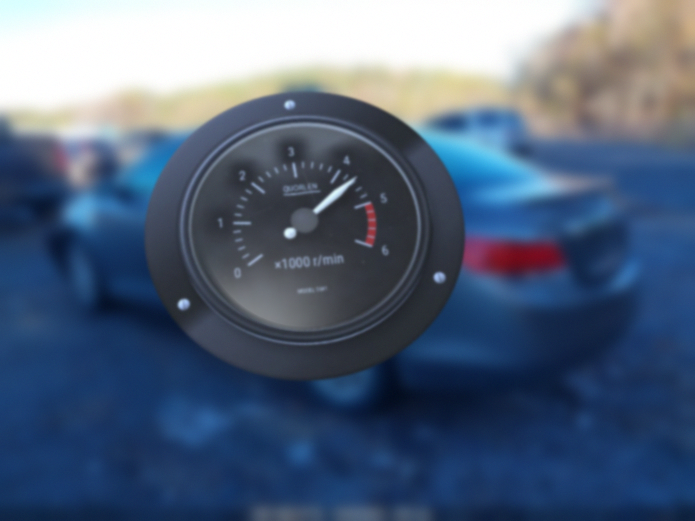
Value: 4400 rpm
